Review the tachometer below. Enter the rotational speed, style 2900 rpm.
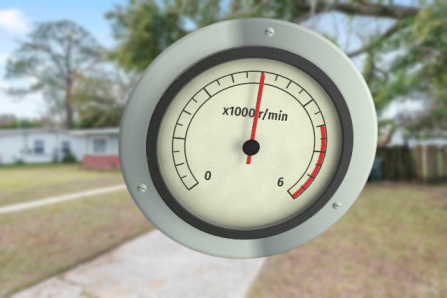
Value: 3000 rpm
